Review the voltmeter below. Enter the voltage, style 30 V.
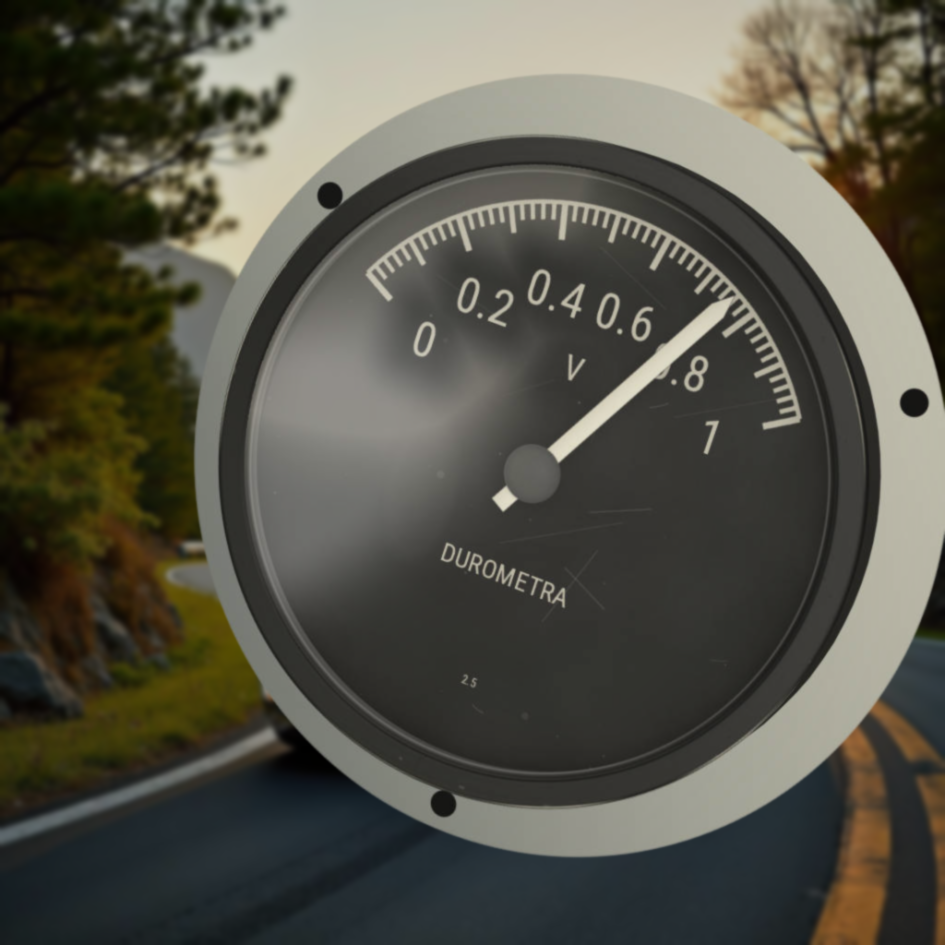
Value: 0.76 V
